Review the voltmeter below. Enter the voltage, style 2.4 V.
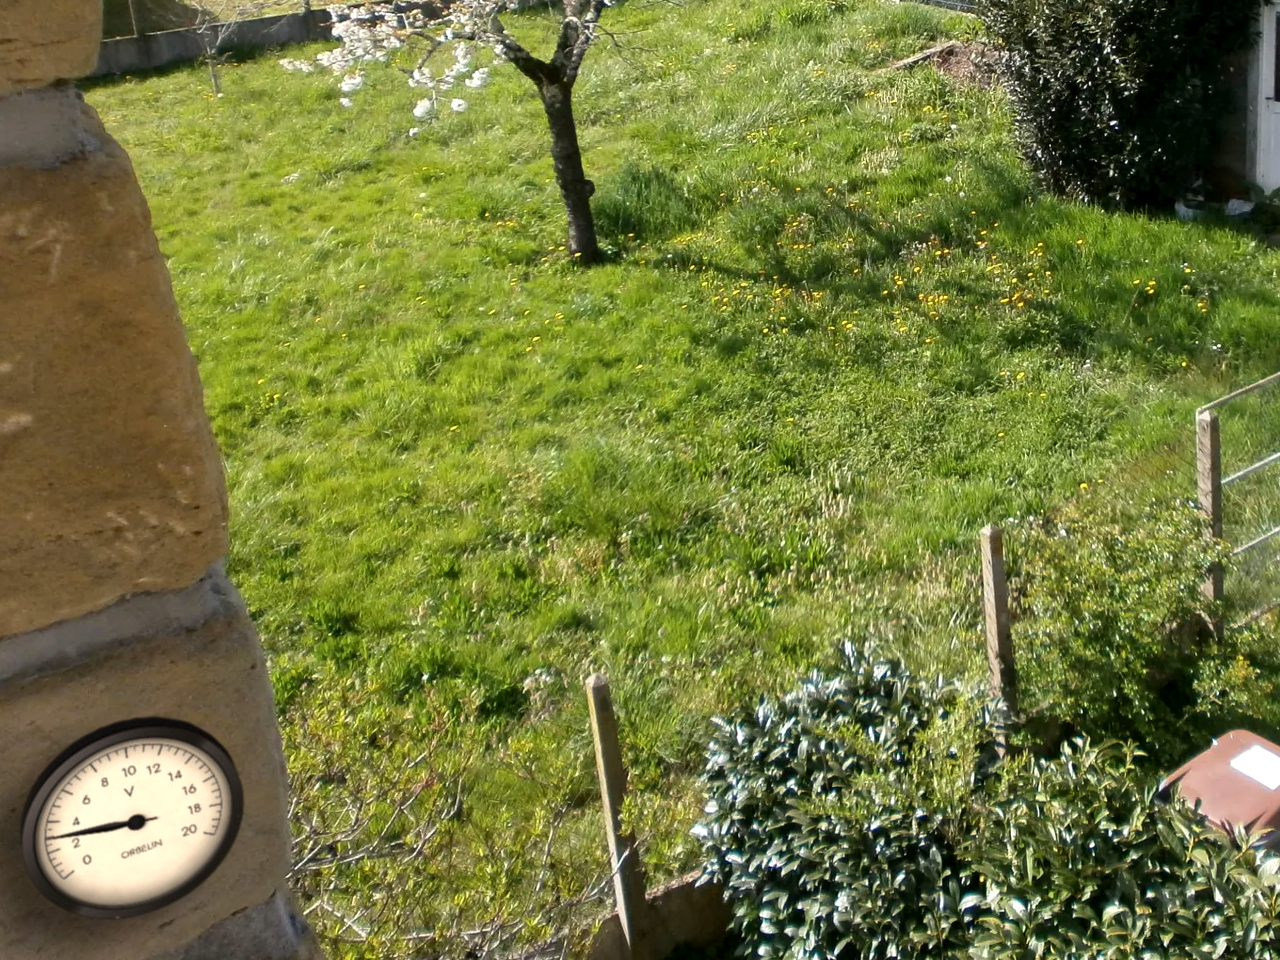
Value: 3 V
